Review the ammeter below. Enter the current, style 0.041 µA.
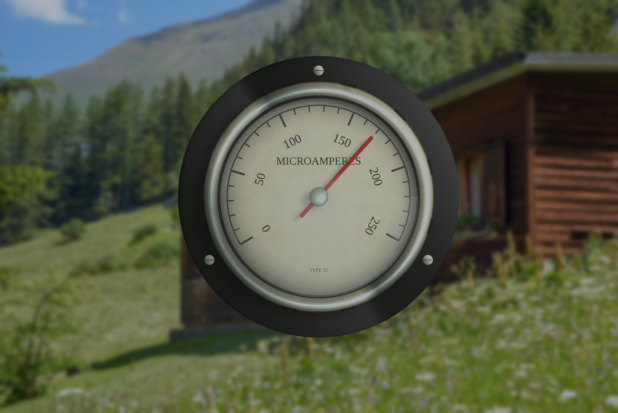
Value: 170 µA
